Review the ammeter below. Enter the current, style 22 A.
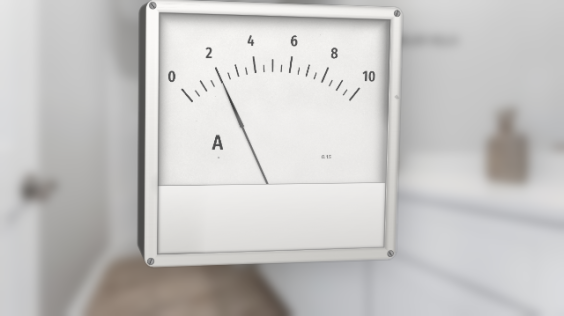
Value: 2 A
